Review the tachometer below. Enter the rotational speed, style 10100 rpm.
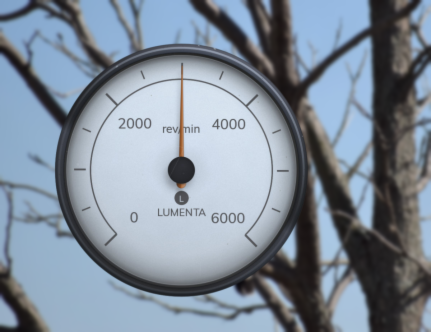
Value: 3000 rpm
